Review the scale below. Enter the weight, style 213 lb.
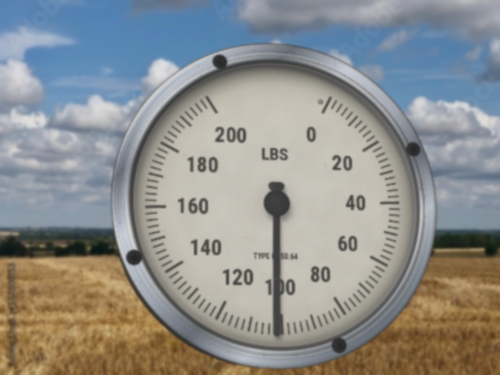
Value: 102 lb
